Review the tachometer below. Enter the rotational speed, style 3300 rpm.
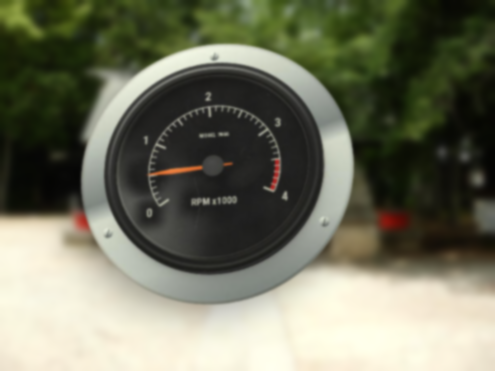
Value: 500 rpm
